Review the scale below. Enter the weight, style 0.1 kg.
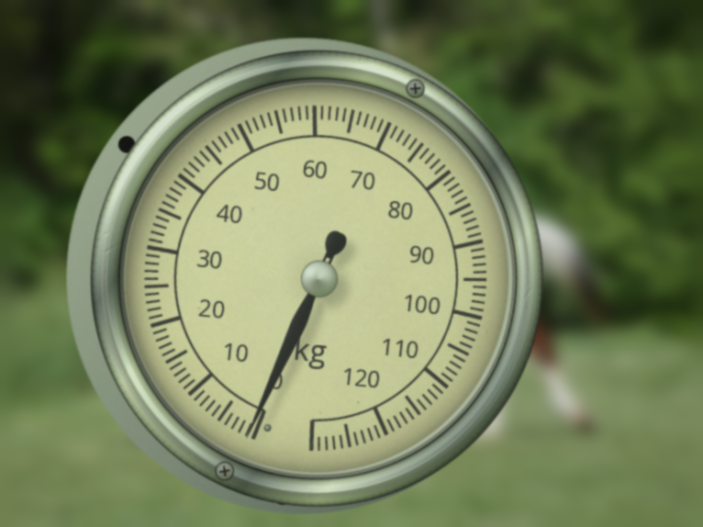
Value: 1 kg
